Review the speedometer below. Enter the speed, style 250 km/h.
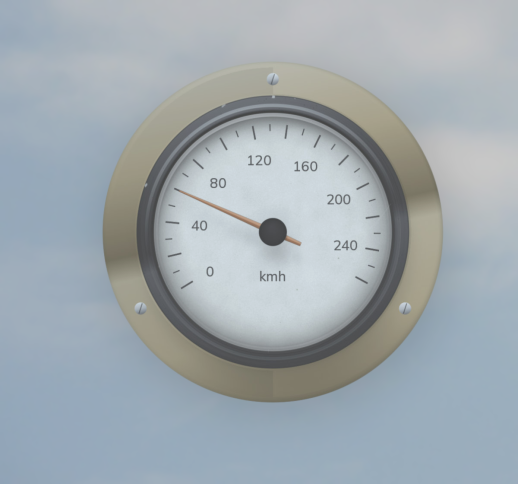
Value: 60 km/h
